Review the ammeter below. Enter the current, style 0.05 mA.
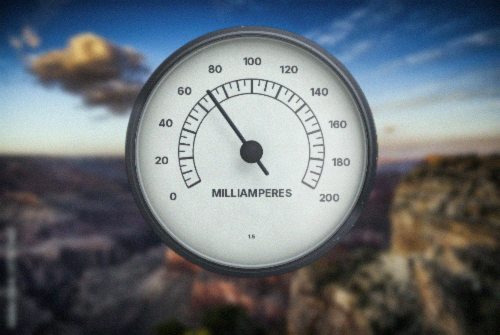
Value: 70 mA
